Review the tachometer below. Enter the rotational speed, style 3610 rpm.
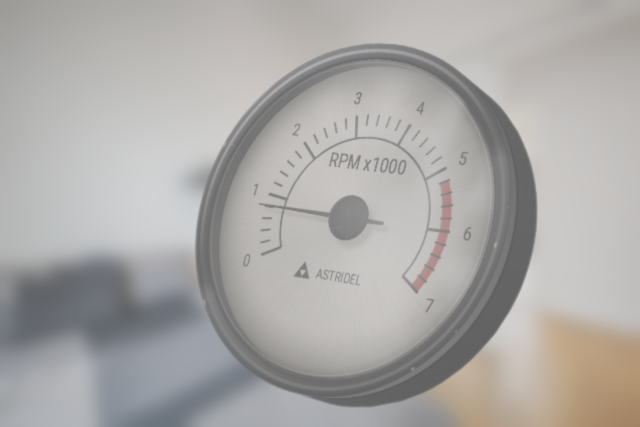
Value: 800 rpm
